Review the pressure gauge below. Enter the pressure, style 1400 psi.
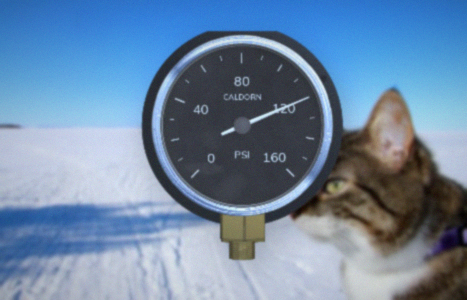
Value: 120 psi
